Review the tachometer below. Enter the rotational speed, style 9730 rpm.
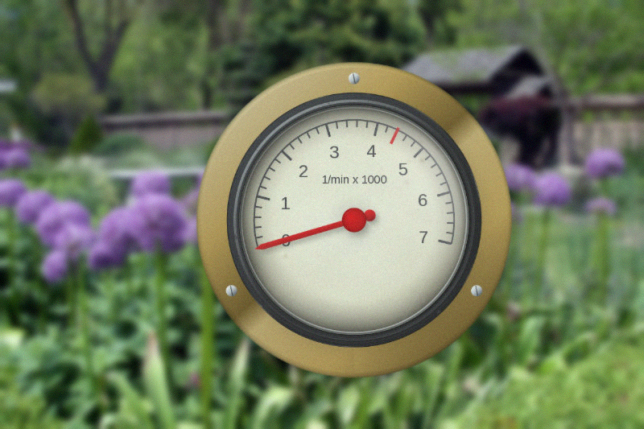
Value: 0 rpm
